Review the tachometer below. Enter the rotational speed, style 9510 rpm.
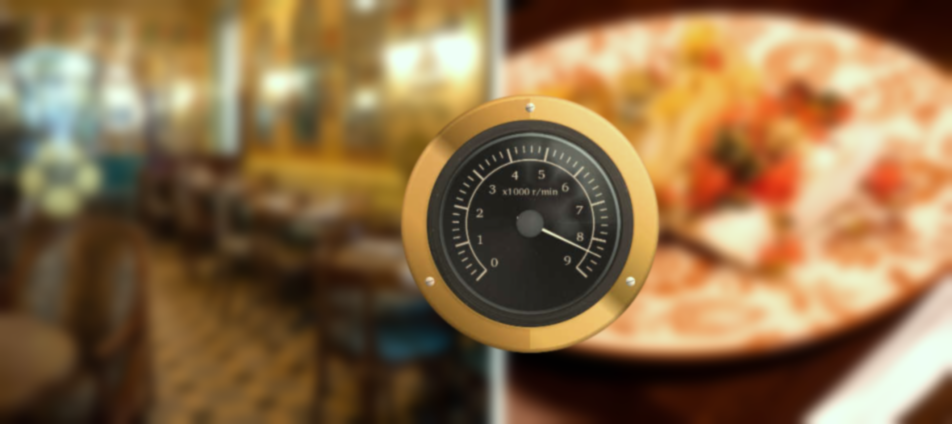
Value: 8400 rpm
